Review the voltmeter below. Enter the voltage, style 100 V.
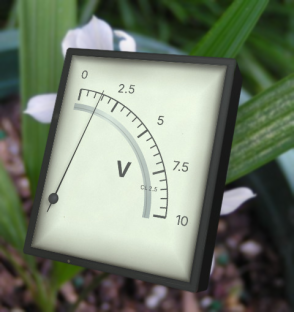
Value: 1.5 V
